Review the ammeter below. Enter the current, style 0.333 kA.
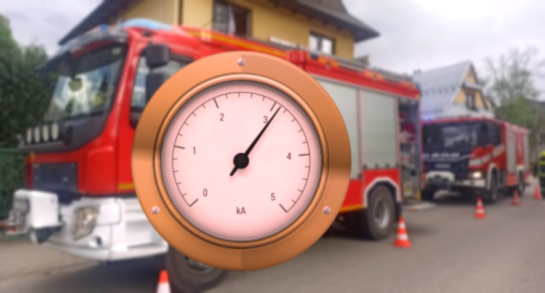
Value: 3.1 kA
